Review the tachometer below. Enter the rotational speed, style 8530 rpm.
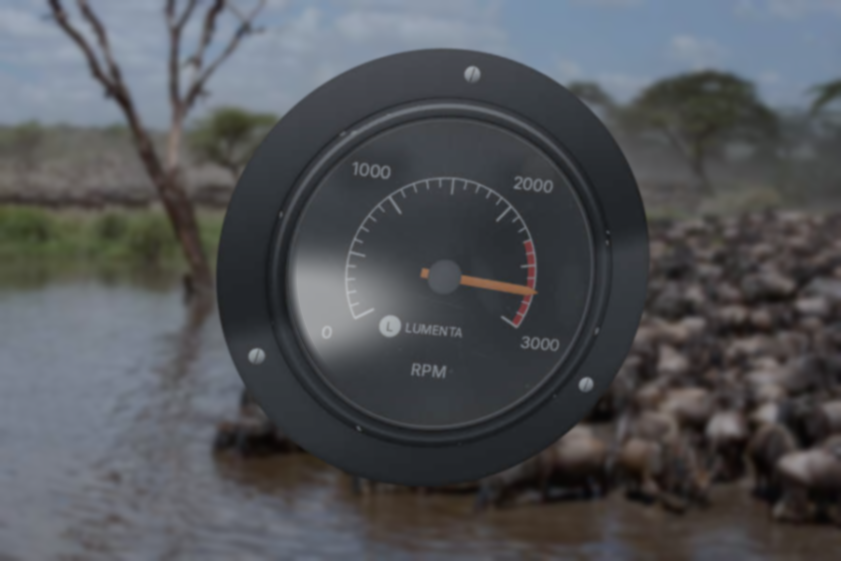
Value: 2700 rpm
